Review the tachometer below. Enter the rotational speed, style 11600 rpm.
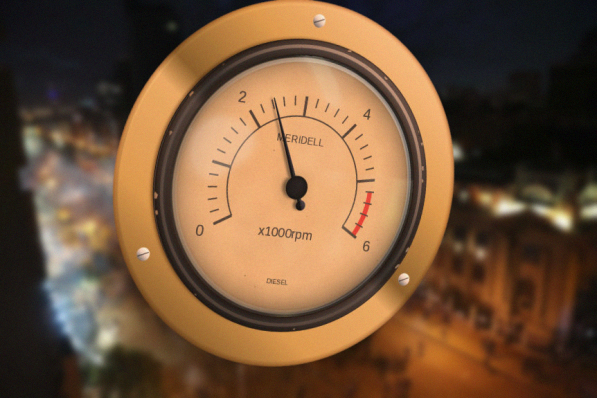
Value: 2400 rpm
